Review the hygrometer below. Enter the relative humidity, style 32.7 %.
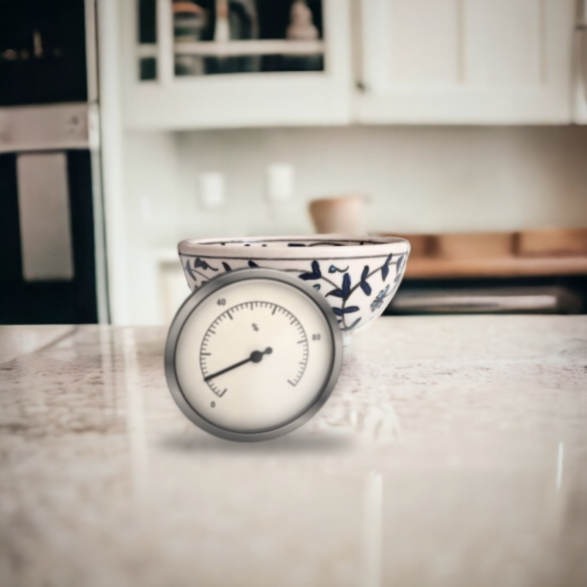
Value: 10 %
